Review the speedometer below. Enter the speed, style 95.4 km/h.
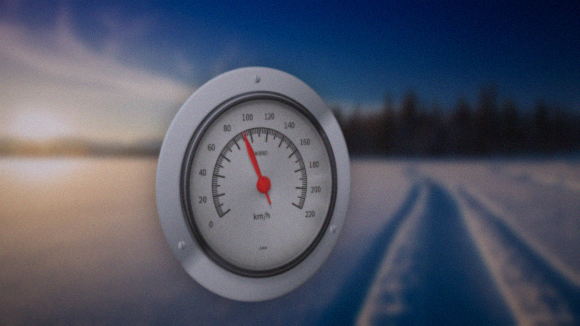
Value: 90 km/h
